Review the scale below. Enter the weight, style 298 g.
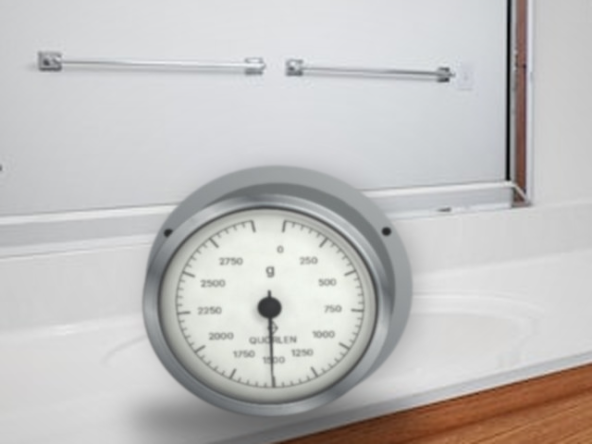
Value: 1500 g
